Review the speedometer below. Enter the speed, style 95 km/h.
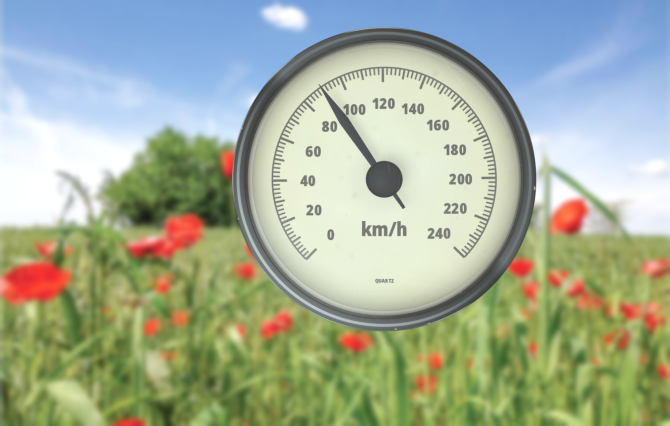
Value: 90 km/h
